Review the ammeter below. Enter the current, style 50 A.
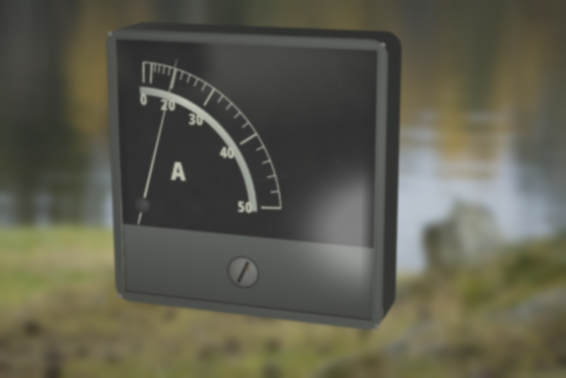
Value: 20 A
